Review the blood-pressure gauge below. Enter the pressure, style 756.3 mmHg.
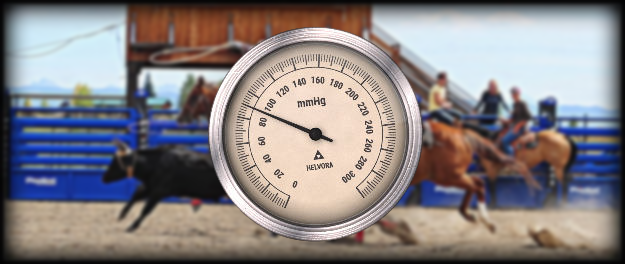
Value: 90 mmHg
